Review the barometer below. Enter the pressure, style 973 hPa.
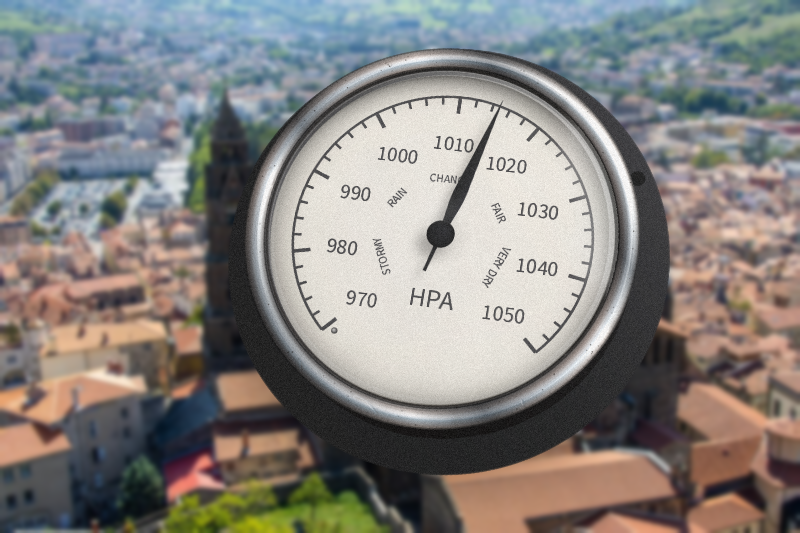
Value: 1015 hPa
